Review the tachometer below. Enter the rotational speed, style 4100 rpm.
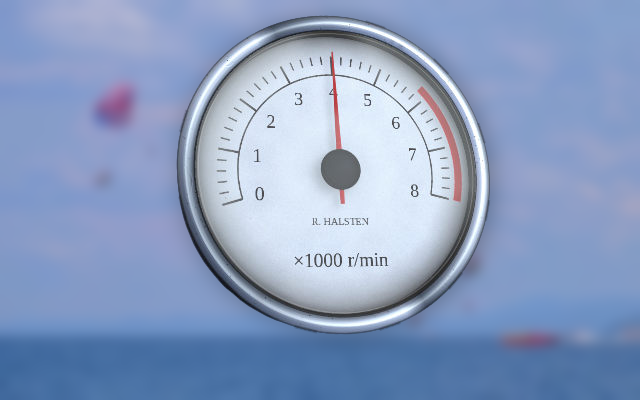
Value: 4000 rpm
